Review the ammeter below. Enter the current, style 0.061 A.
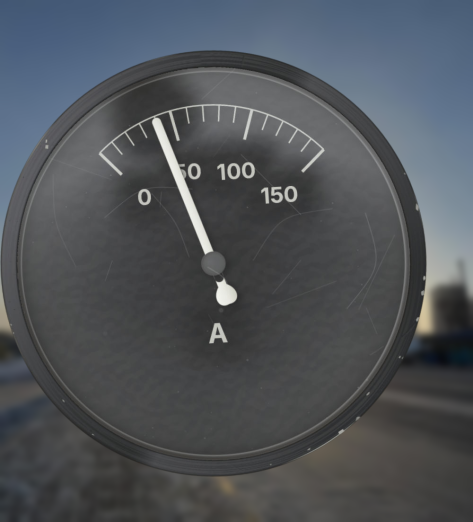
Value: 40 A
